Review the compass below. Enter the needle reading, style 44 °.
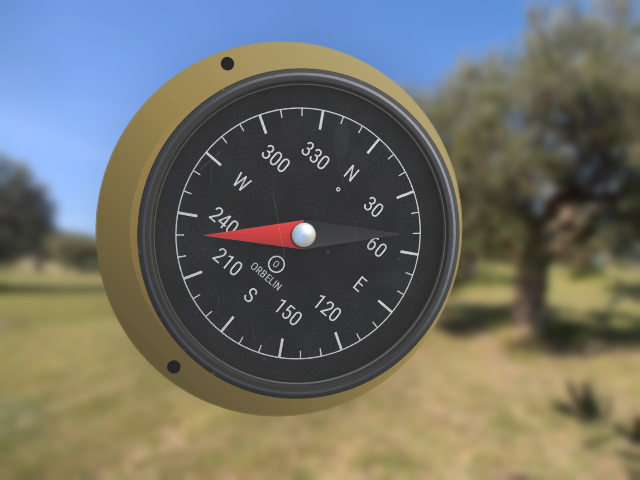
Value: 230 °
